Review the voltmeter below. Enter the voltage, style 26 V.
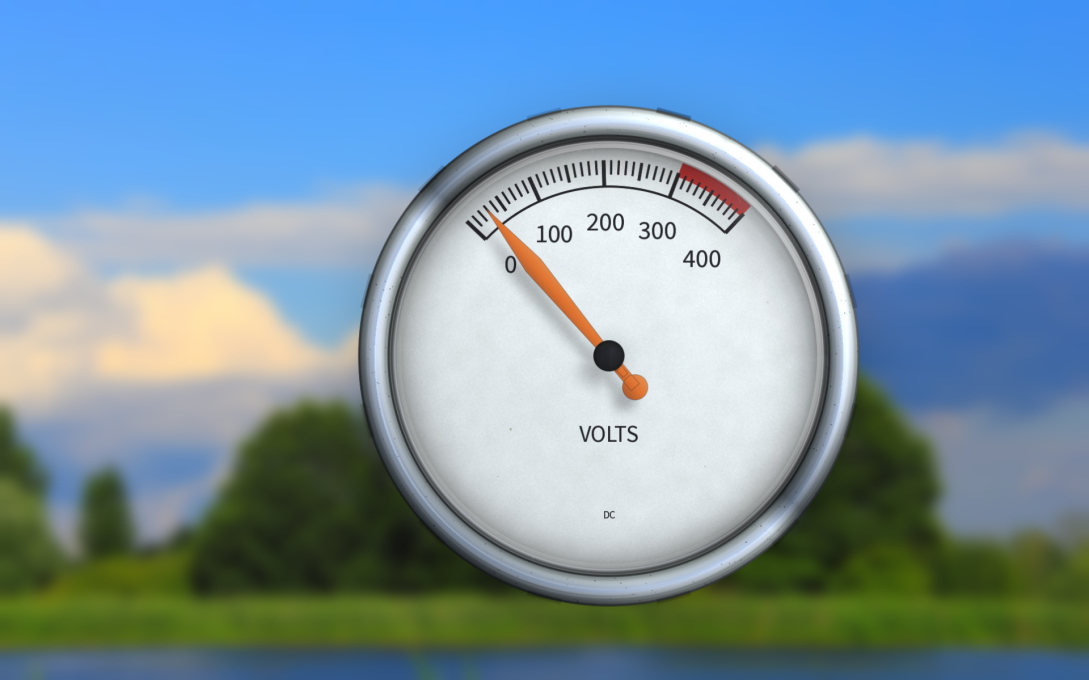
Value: 30 V
